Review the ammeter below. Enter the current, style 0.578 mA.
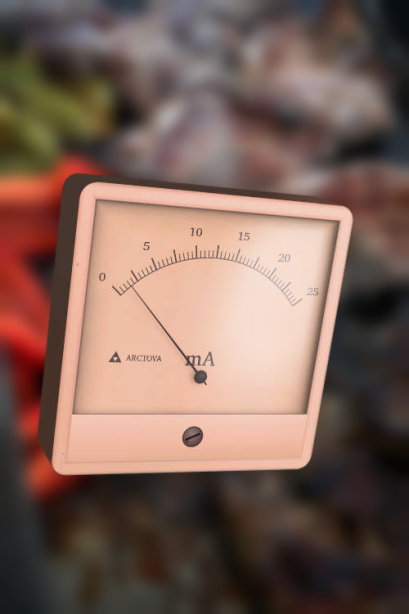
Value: 1.5 mA
